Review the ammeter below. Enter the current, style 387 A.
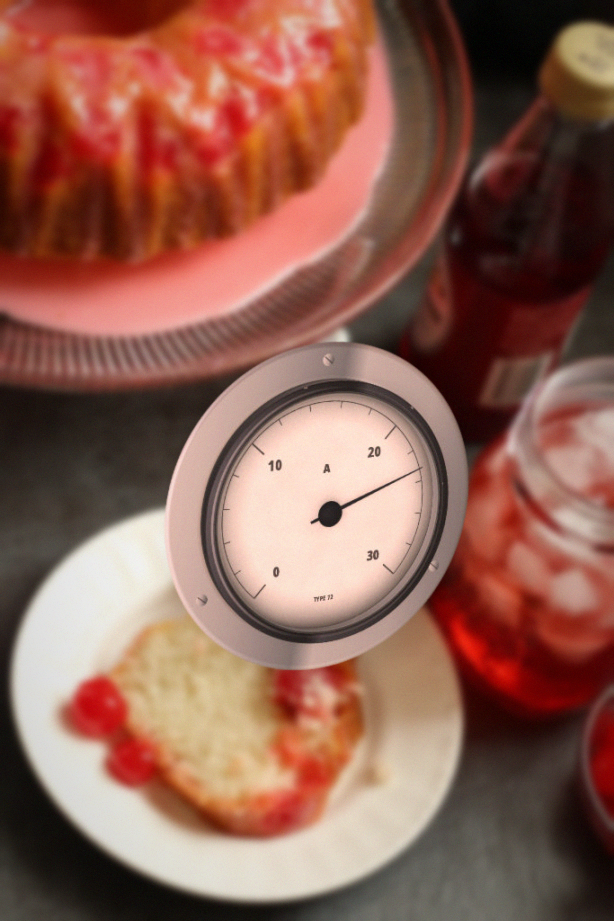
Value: 23 A
